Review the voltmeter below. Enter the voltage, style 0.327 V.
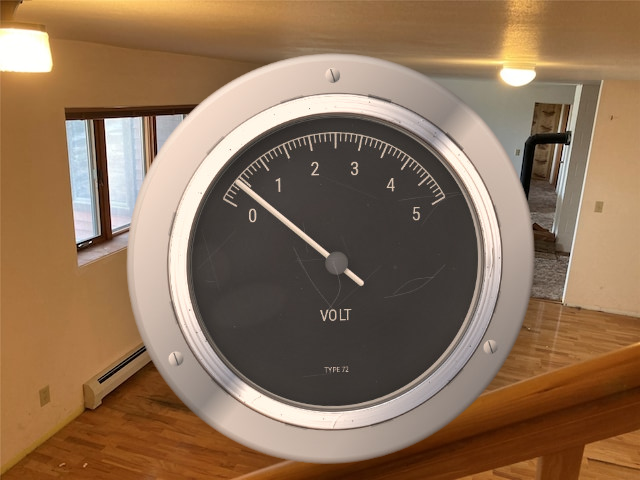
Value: 0.4 V
